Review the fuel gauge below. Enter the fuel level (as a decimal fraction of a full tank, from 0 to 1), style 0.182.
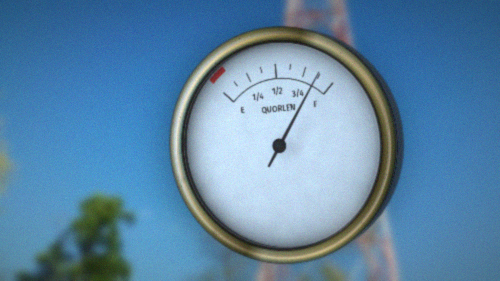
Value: 0.875
